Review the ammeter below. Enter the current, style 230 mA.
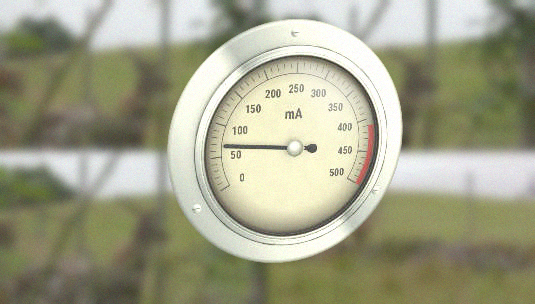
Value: 70 mA
